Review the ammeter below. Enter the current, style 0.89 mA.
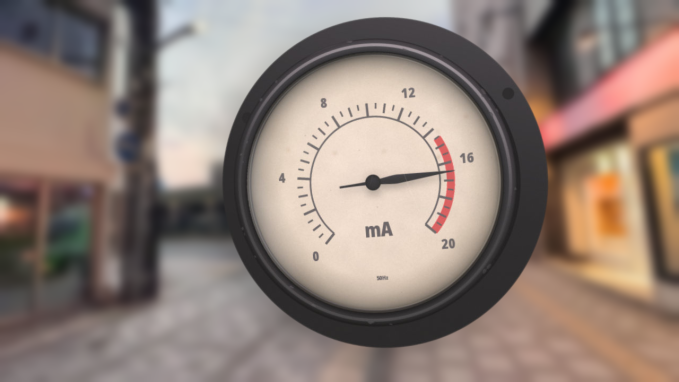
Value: 16.5 mA
